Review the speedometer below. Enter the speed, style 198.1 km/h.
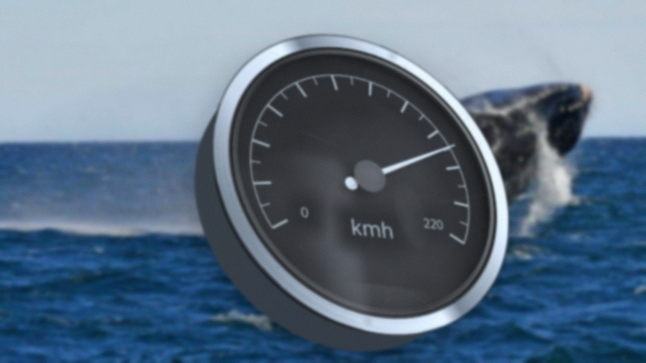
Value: 170 km/h
